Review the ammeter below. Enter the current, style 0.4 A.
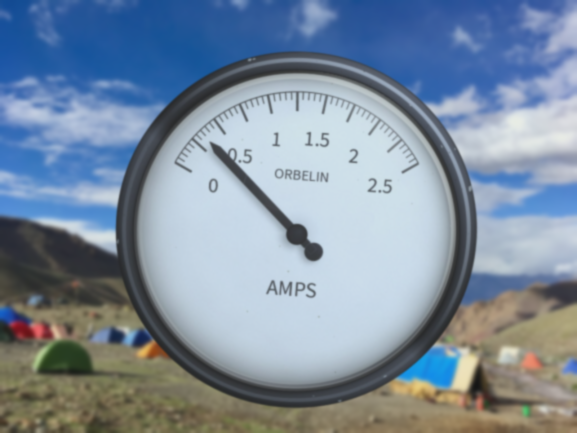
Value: 0.35 A
